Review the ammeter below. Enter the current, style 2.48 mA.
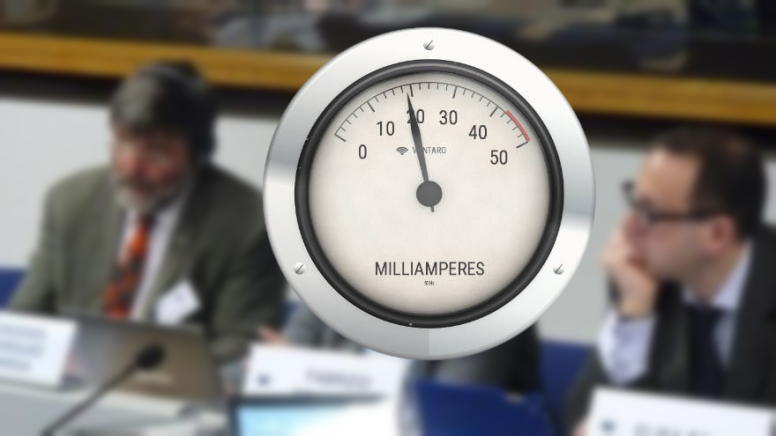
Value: 19 mA
